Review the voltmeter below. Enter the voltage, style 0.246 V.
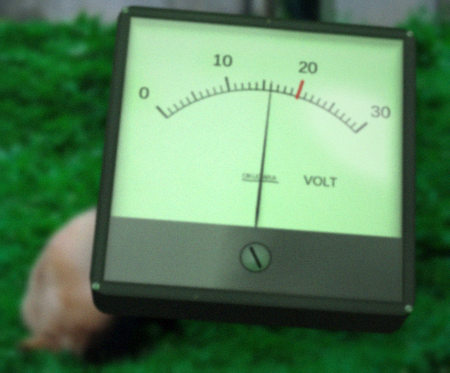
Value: 16 V
